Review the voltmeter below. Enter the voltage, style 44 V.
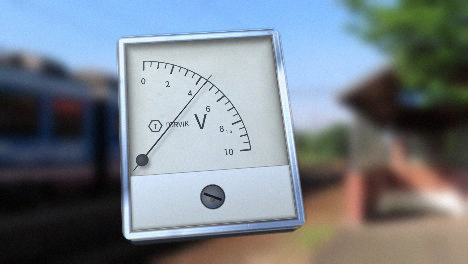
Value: 4.5 V
